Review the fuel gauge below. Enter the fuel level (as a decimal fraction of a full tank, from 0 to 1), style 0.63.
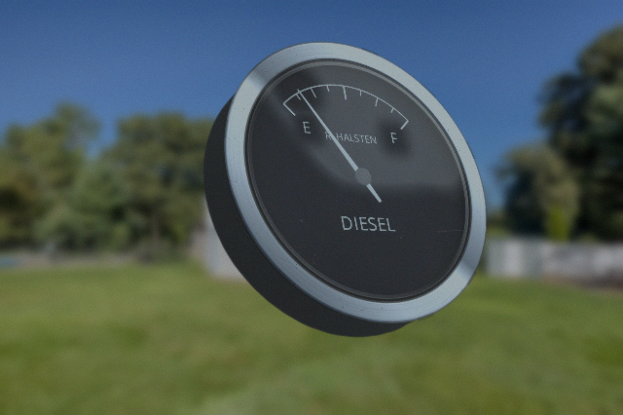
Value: 0.125
